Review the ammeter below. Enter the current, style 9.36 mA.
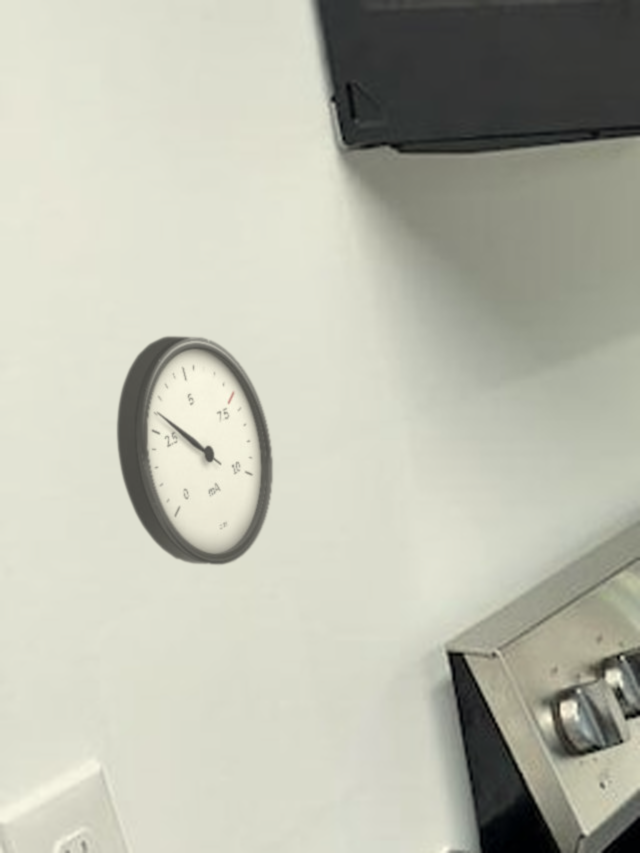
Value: 3 mA
